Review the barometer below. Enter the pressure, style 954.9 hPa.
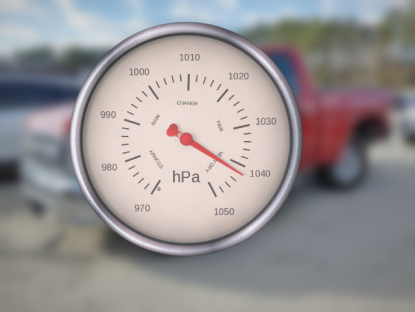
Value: 1042 hPa
